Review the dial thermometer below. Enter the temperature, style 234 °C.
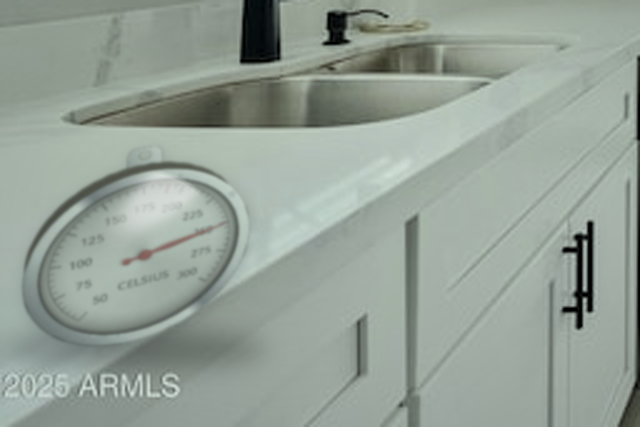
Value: 250 °C
